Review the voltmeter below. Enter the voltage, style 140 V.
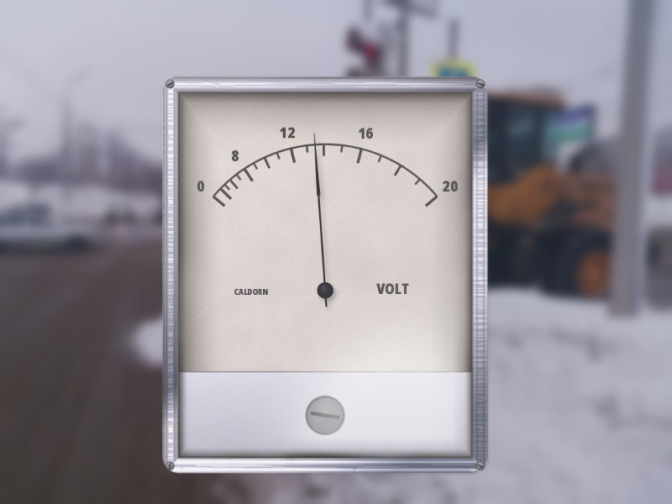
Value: 13.5 V
